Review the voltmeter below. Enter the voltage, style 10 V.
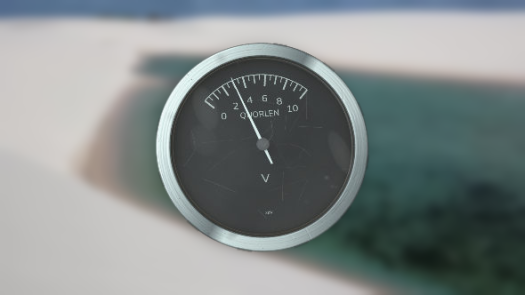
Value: 3 V
